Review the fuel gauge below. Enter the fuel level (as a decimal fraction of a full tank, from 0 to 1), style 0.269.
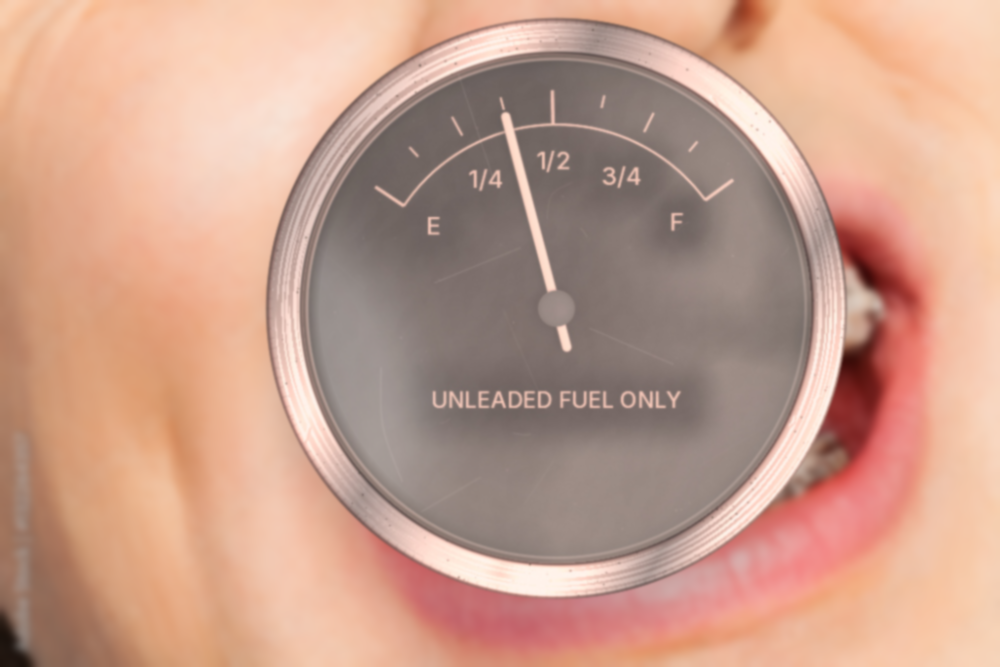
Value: 0.375
